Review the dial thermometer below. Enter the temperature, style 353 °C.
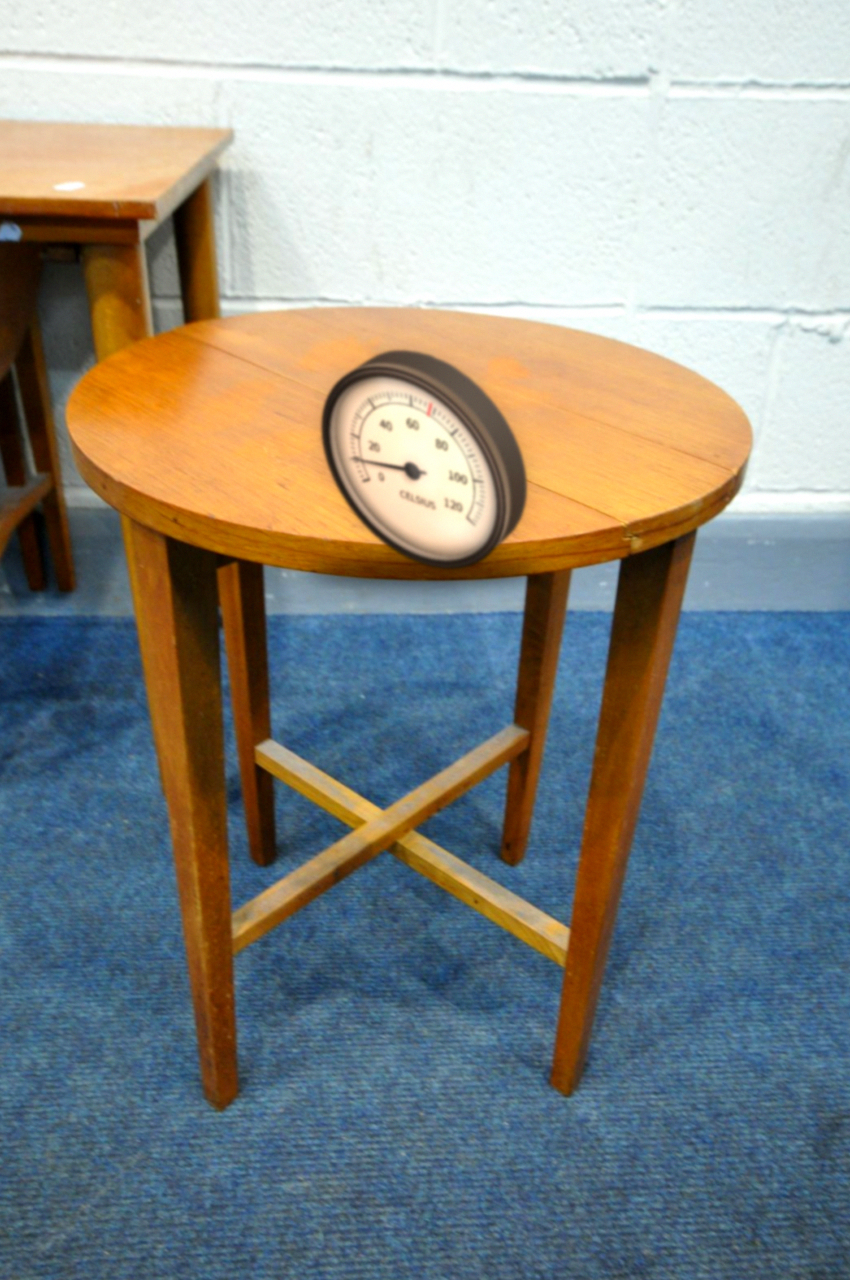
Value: 10 °C
